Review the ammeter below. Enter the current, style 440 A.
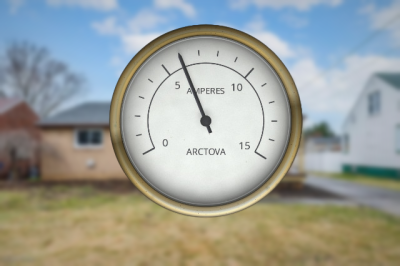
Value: 6 A
